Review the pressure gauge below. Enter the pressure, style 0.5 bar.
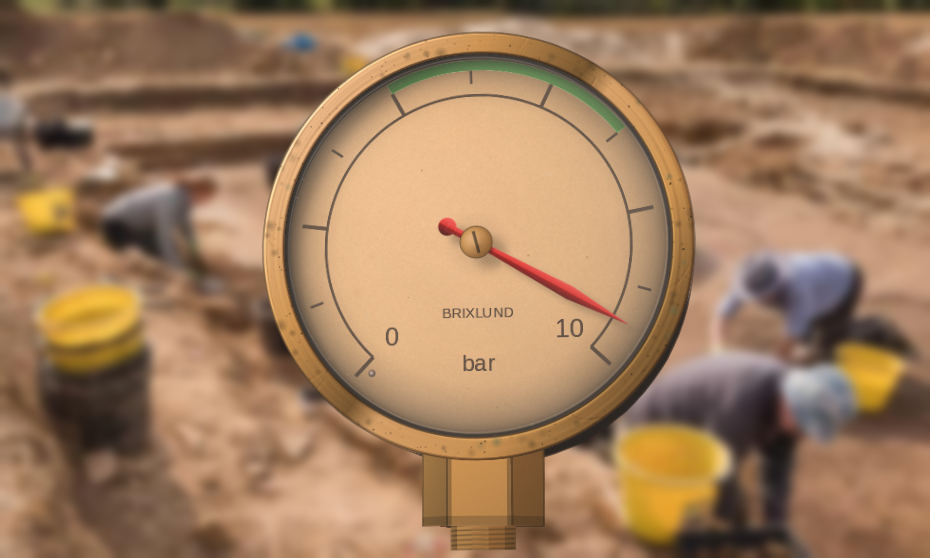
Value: 9.5 bar
